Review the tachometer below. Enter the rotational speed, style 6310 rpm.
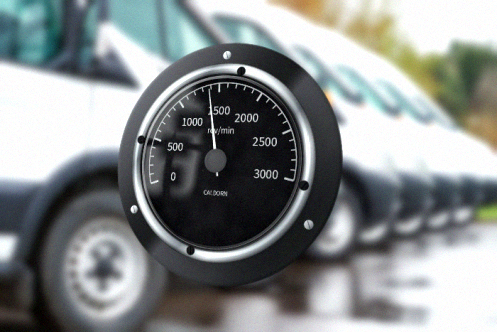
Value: 1400 rpm
